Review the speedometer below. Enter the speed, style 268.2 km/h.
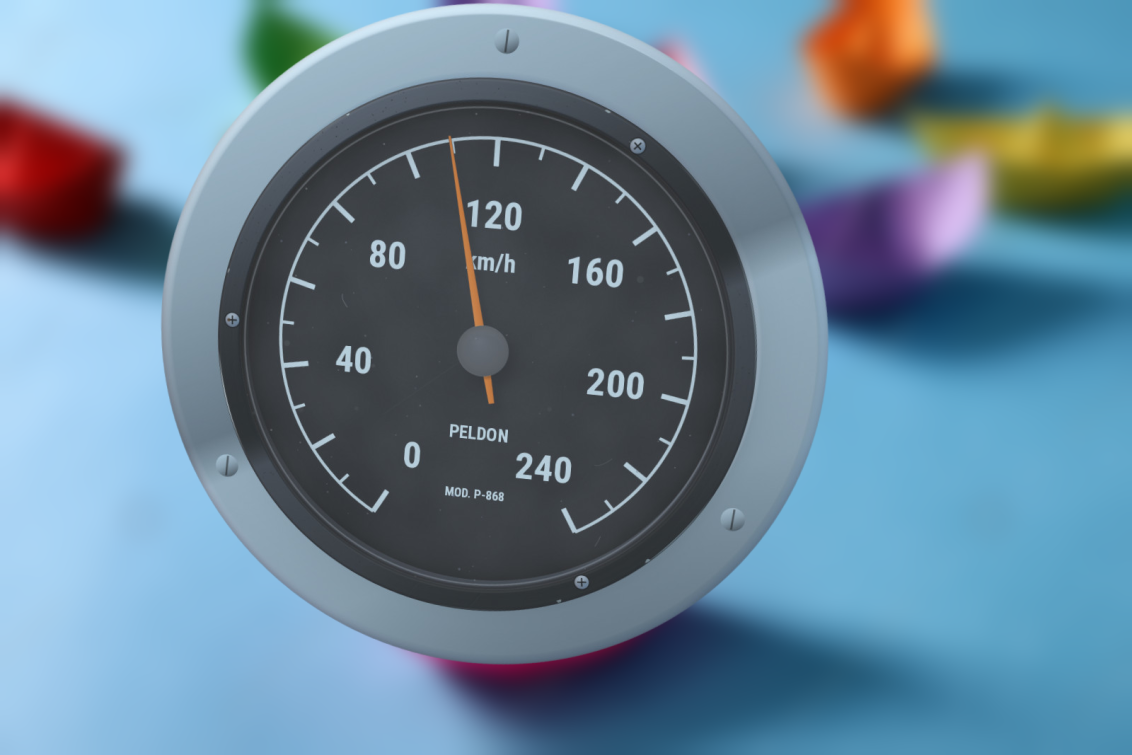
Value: 110 km/h
